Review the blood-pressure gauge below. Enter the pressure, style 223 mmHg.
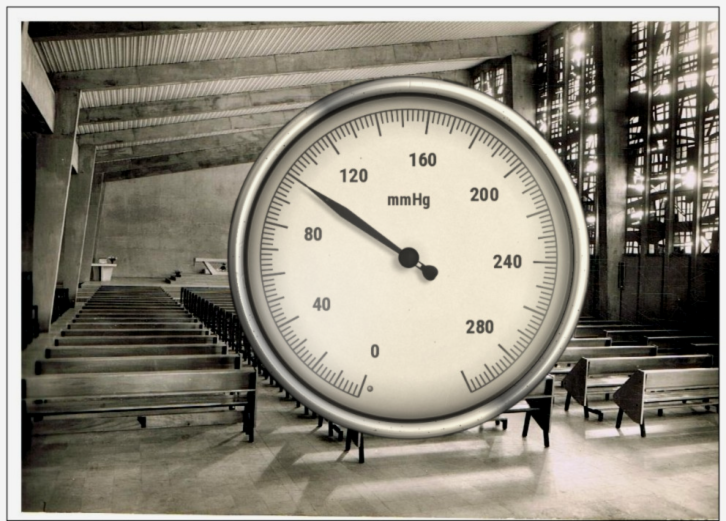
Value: 100 mmHg
